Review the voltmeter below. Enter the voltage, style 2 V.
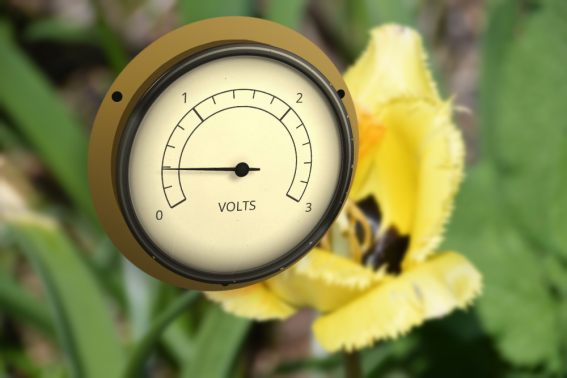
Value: 0.4 V
